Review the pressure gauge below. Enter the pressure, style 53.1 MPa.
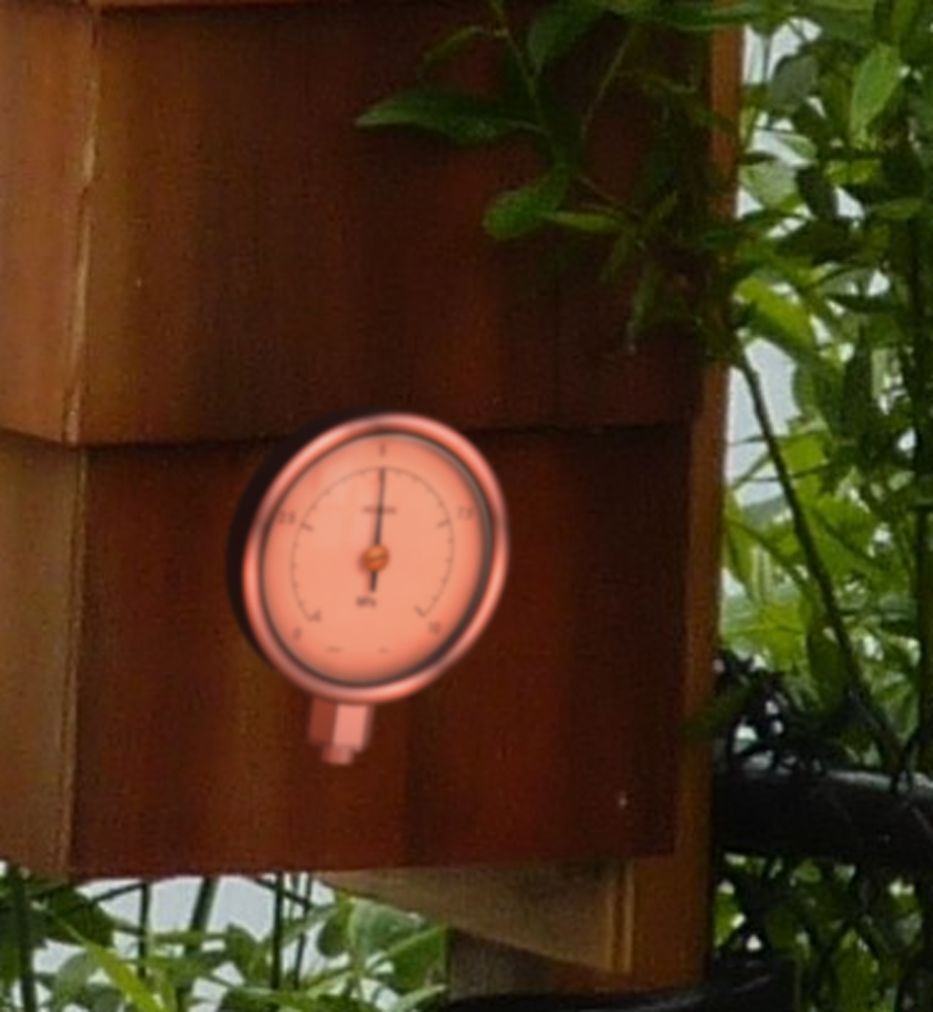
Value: 5 MPa
